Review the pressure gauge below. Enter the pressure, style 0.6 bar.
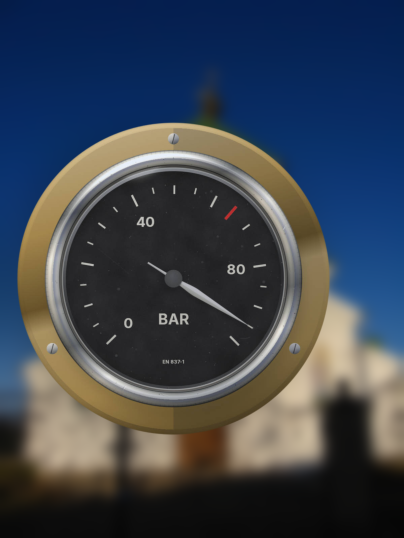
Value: 95 bar
